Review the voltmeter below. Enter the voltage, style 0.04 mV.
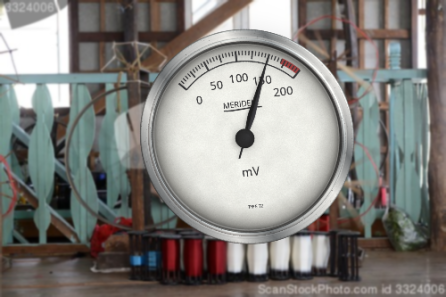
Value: 150 mV
